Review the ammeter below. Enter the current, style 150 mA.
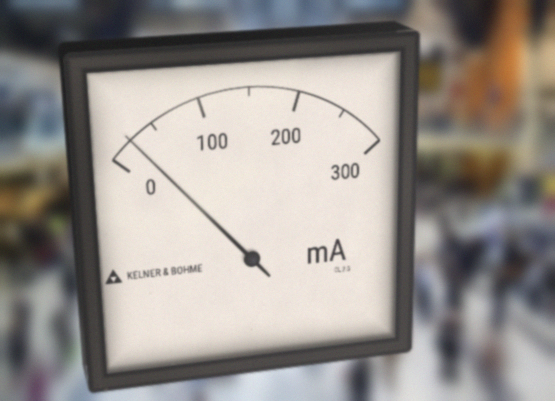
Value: 25 mA
